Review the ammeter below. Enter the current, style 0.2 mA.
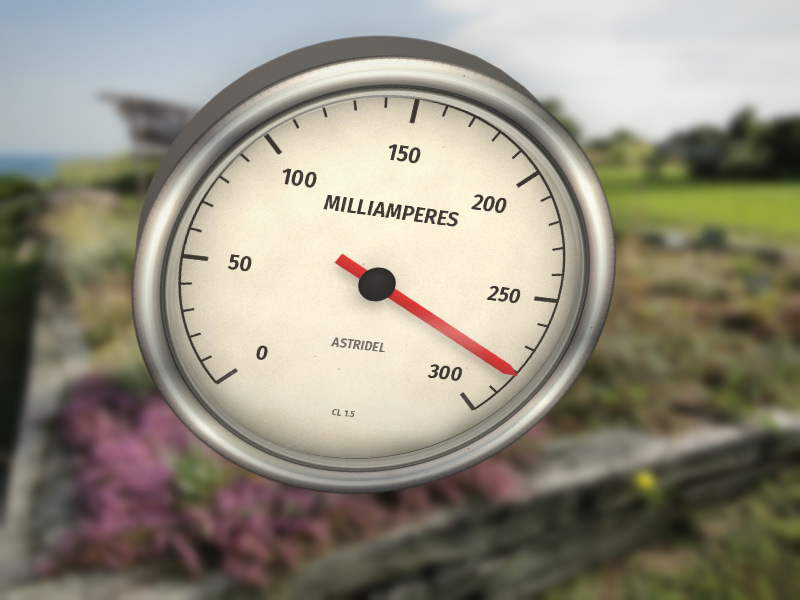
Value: 280 mA
